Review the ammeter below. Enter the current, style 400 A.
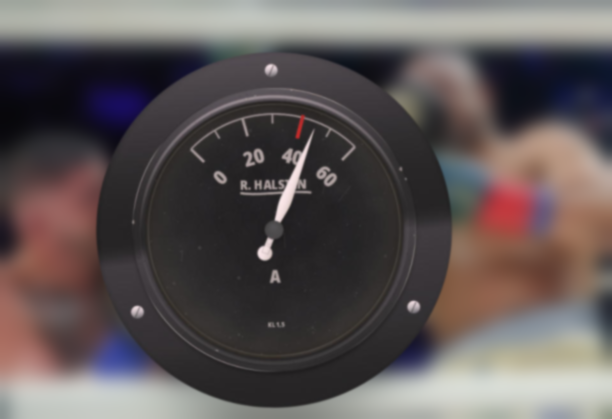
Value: 45 A
